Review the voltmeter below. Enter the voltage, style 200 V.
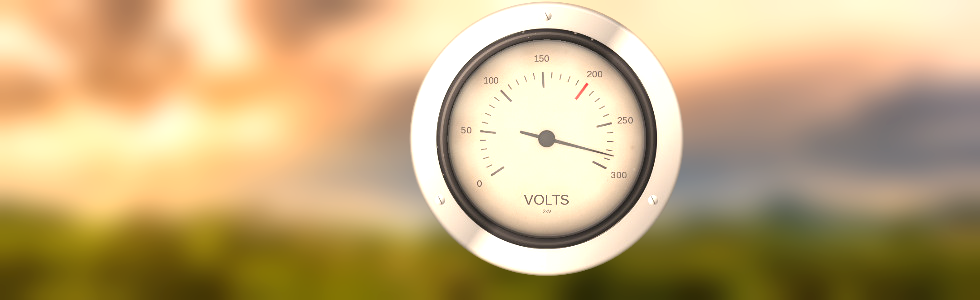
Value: 285 V
